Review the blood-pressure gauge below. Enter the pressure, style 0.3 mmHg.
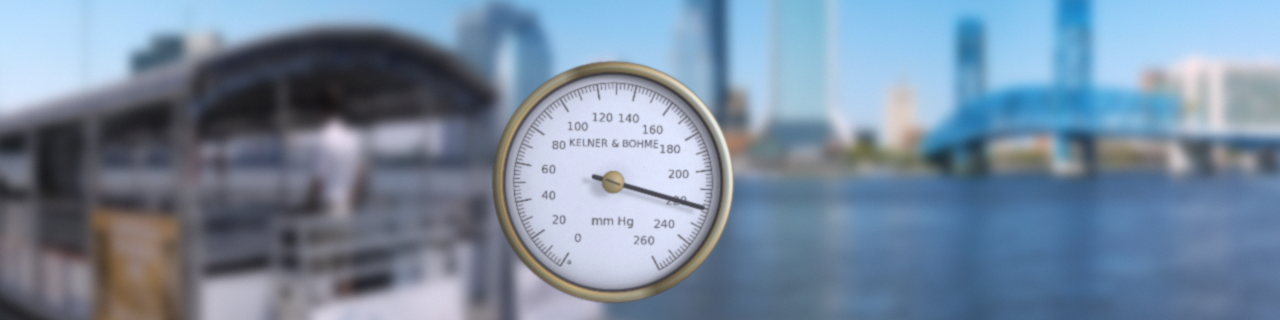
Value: 220 mmHg
